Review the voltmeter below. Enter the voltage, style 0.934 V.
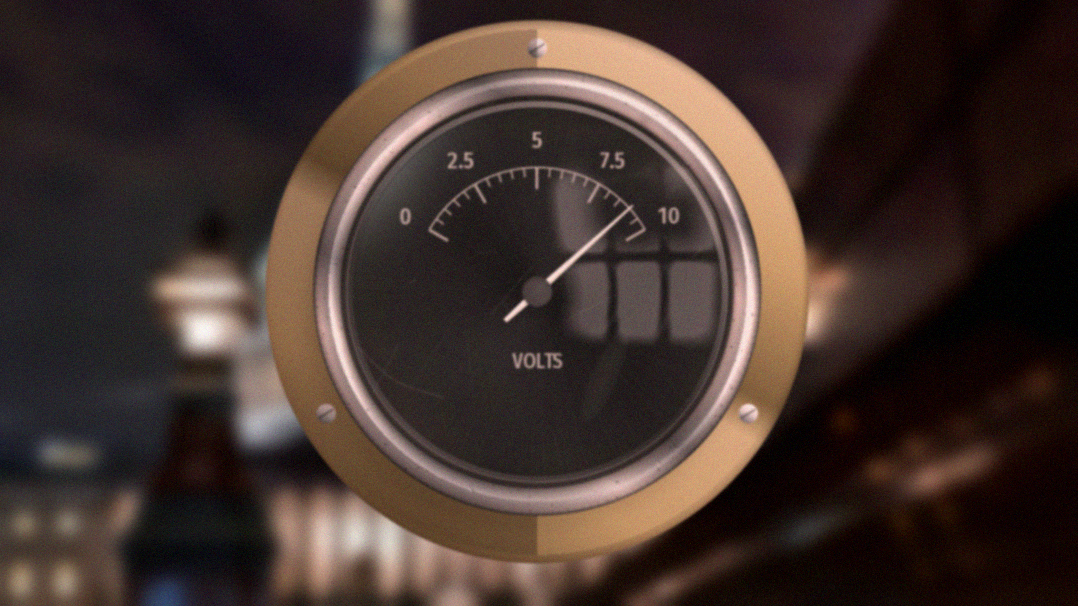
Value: 9 V
